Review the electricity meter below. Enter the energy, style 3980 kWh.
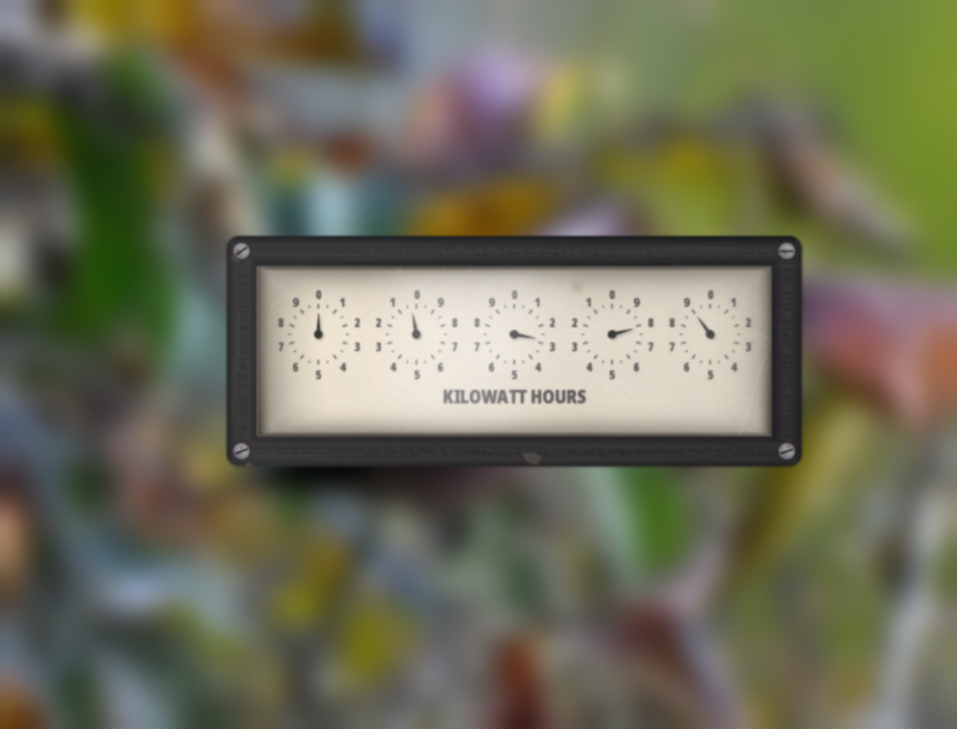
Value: 279 kWh
